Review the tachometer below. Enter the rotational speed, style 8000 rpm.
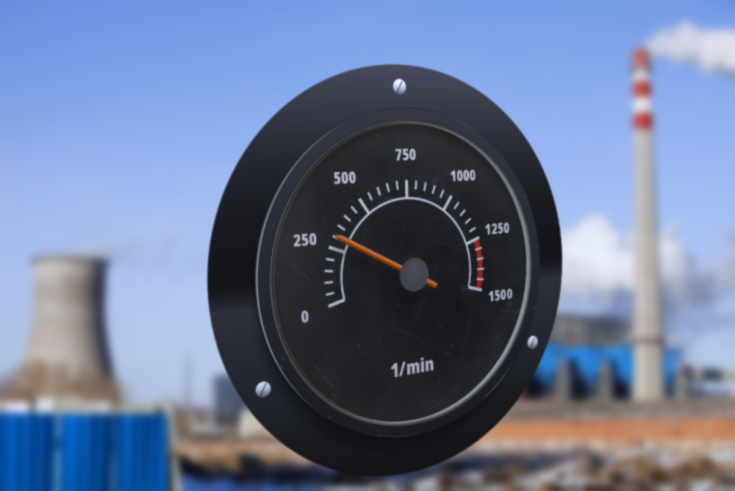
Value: 300 rpm
